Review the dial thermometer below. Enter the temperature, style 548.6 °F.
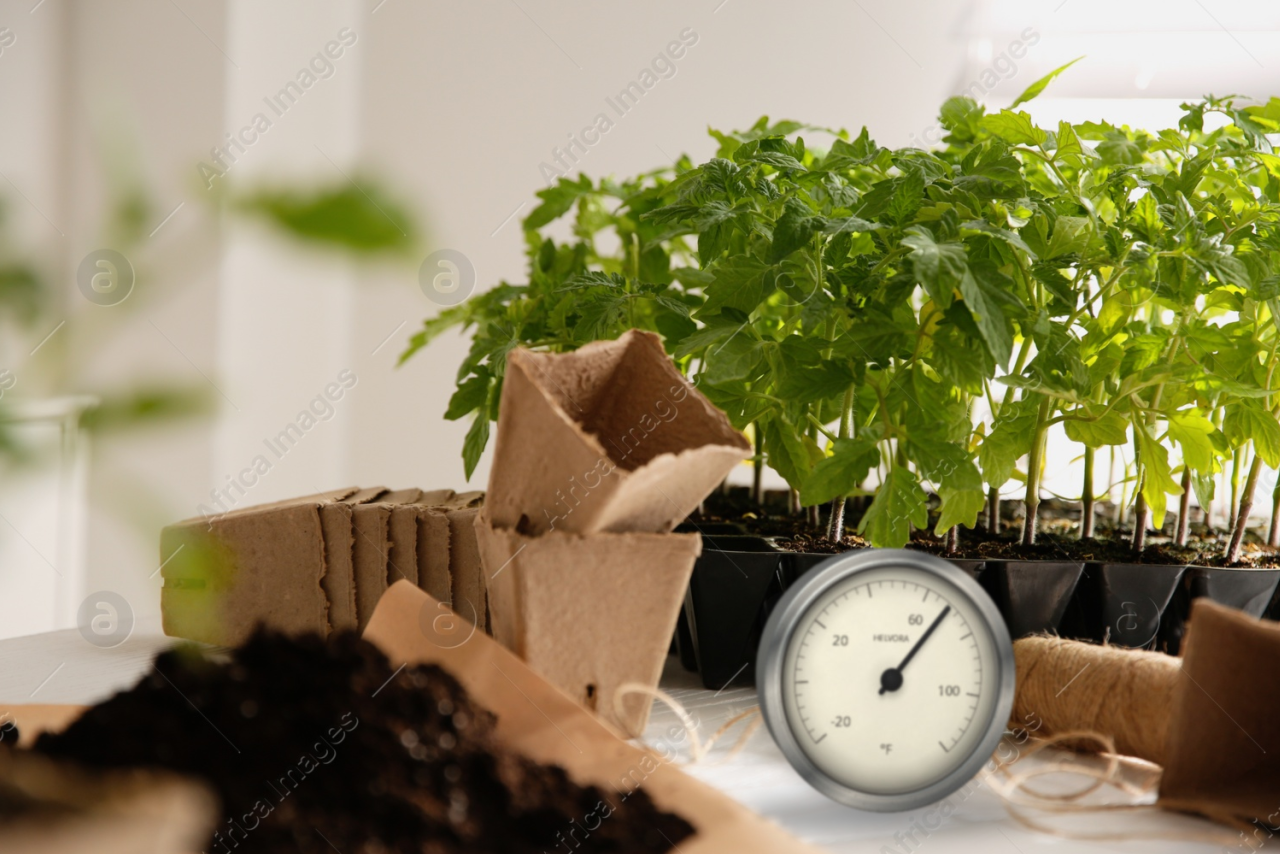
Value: 68 °F
